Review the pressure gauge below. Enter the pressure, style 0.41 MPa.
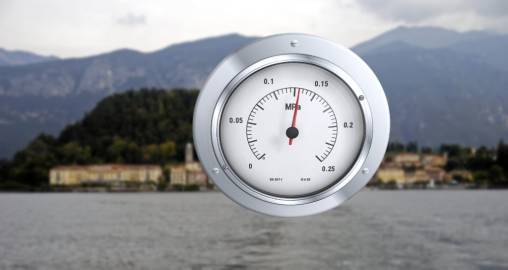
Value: 0.13 MPa
